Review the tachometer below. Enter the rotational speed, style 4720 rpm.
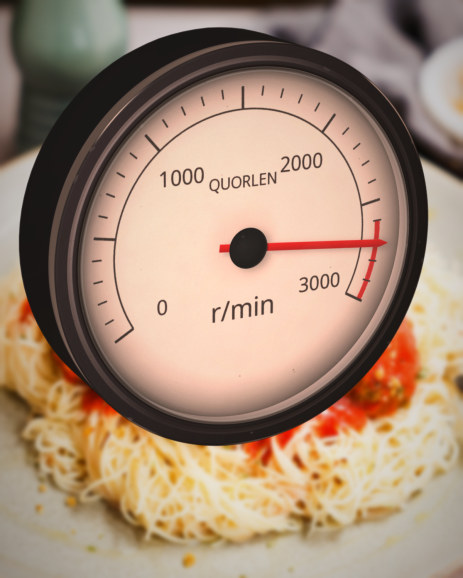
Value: 2700 rpm
